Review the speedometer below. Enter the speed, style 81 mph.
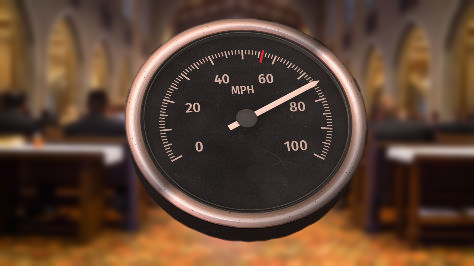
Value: 75 mph
